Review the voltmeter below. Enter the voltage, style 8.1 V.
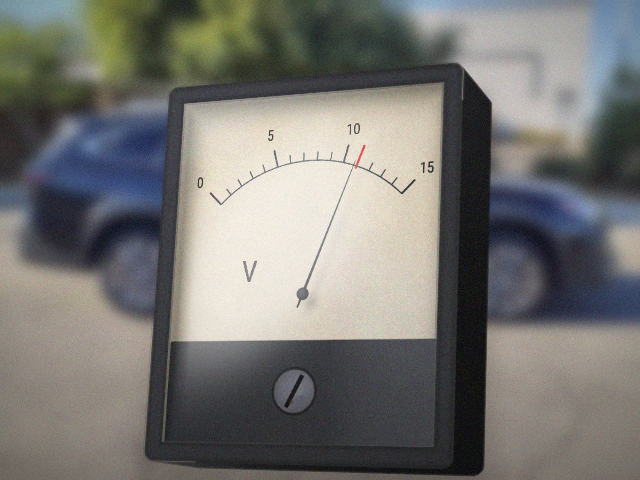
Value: 11 V
